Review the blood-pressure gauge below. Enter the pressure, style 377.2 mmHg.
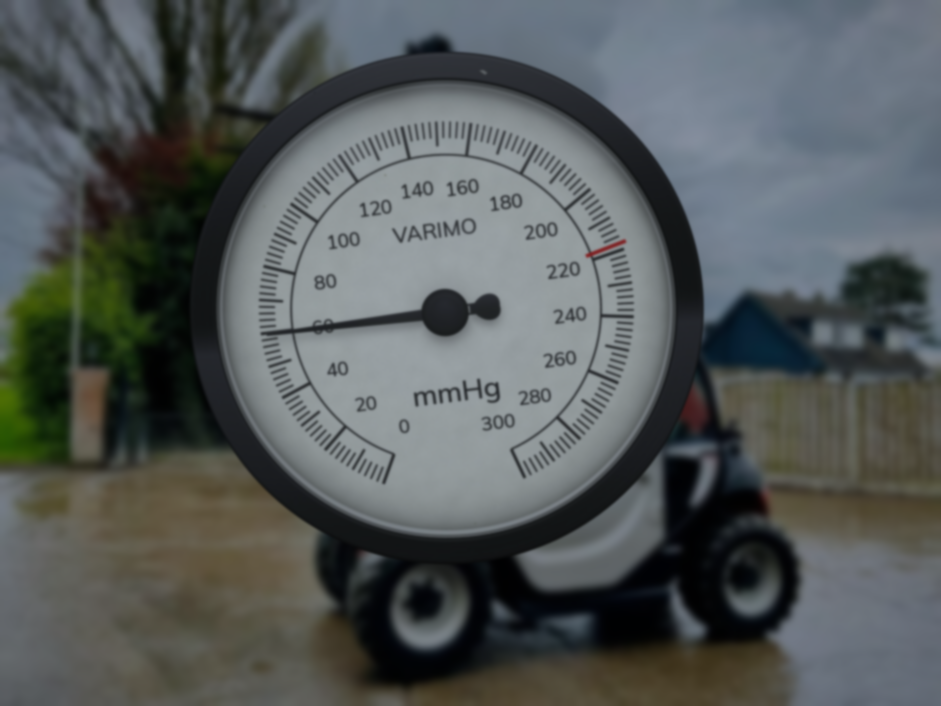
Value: 60 mmHg
